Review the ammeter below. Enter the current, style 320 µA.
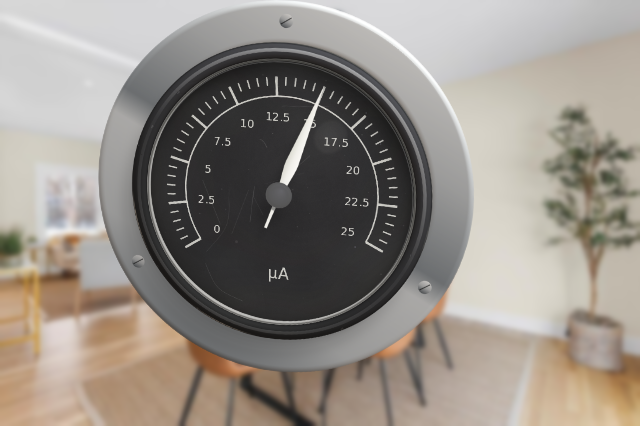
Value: 15 µA
